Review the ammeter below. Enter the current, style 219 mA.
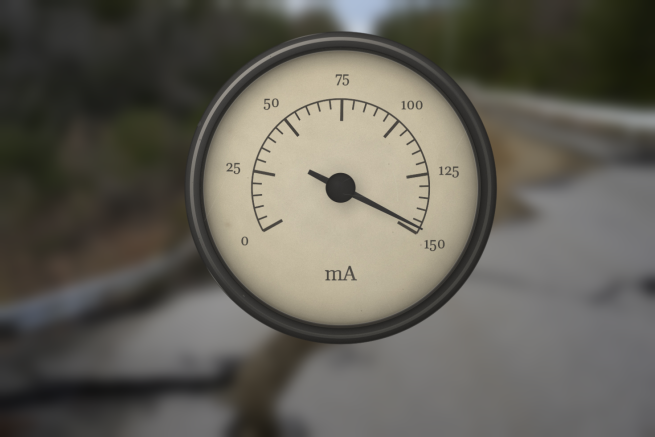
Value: 147.5 mA
